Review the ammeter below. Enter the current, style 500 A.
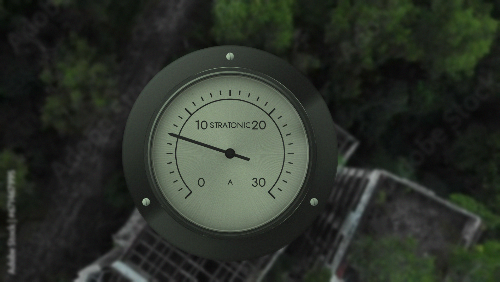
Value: 7 A
